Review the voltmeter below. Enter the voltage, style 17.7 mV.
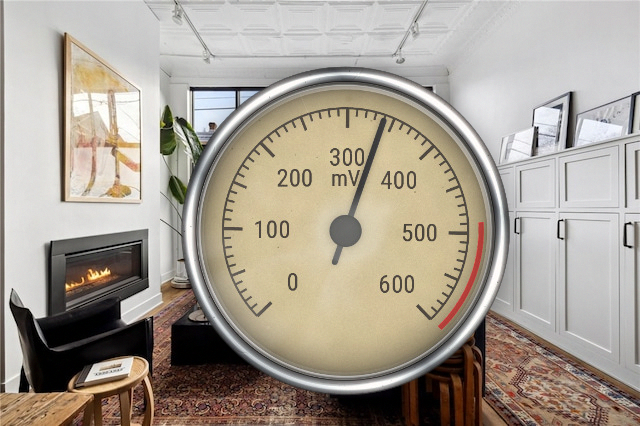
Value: 340 mV
